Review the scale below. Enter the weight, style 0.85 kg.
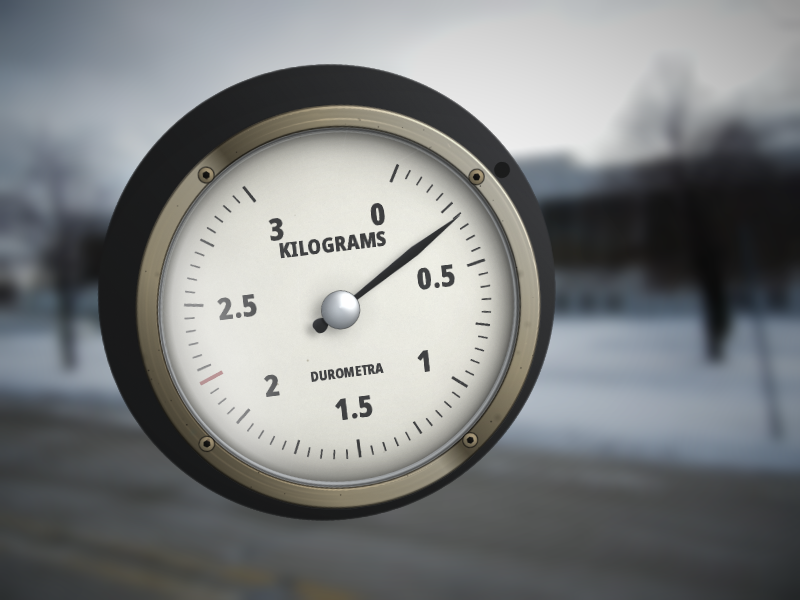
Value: 0.3 kg
